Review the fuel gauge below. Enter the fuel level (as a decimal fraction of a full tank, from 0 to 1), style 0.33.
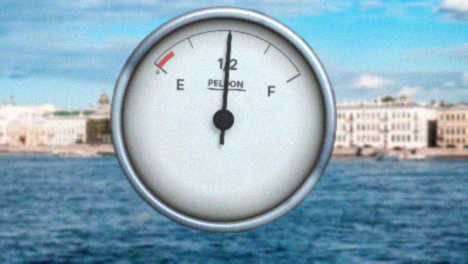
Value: 0.5
